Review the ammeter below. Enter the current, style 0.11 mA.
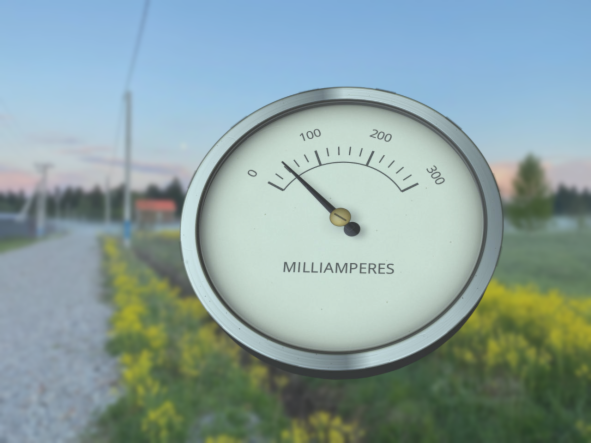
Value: 40 mA
